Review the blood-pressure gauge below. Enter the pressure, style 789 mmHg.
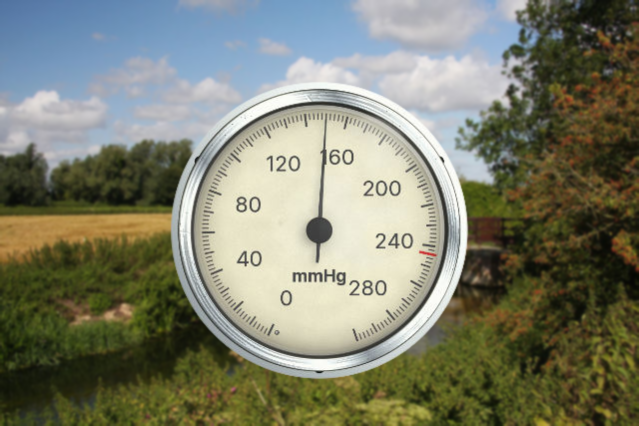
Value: 150 mmHg
